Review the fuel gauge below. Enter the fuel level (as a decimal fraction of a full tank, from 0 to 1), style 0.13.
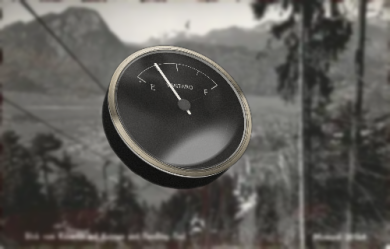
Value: 0.25
